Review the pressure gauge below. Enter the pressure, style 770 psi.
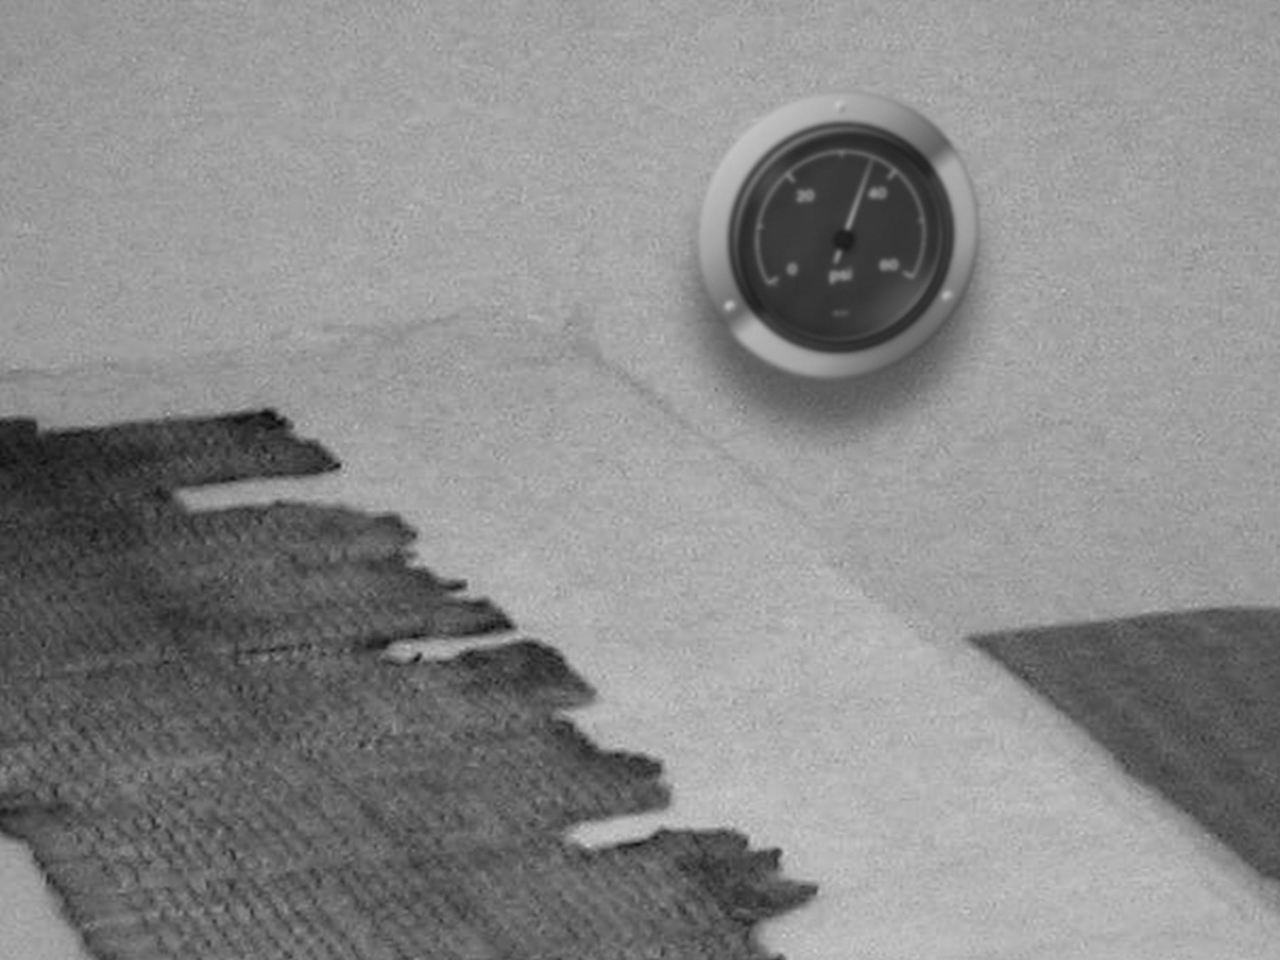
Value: 35 psi
